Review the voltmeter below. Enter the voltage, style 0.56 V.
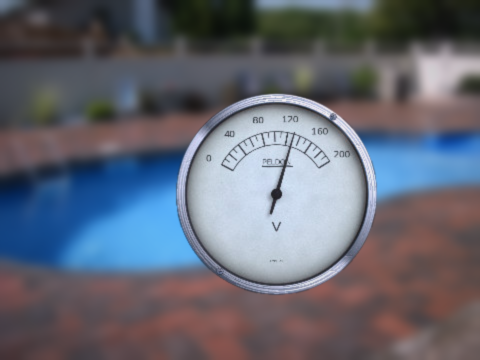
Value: 130 V
